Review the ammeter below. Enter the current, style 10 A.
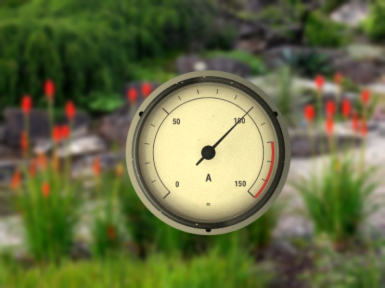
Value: 100 A
